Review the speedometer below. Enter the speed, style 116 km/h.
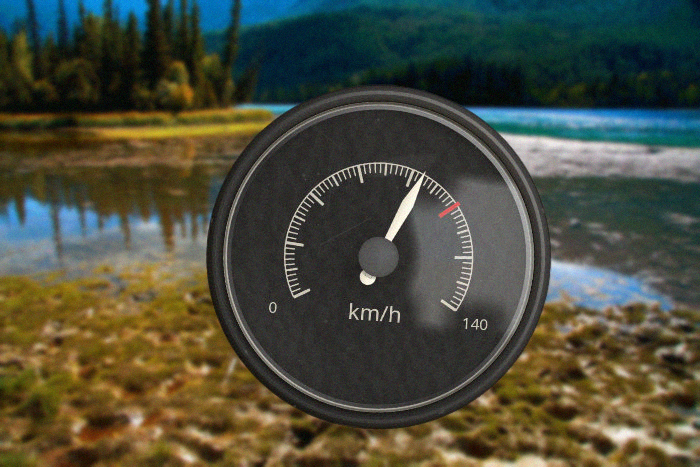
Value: 84 km/h
